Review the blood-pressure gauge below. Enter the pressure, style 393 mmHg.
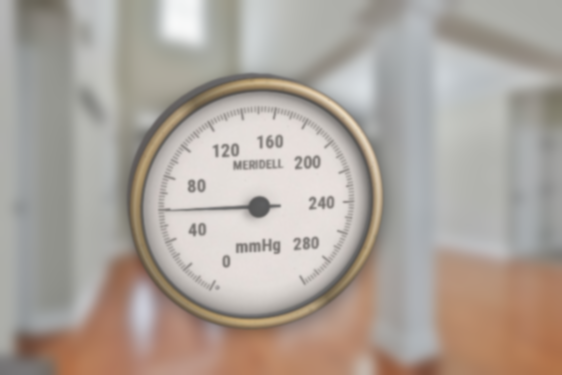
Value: 60 mmHg
